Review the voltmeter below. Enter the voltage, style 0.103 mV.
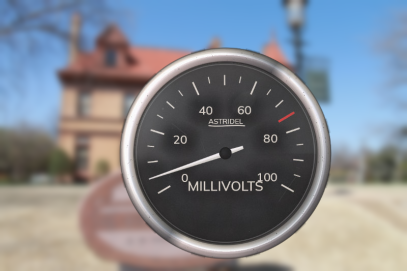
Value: 5 mV
